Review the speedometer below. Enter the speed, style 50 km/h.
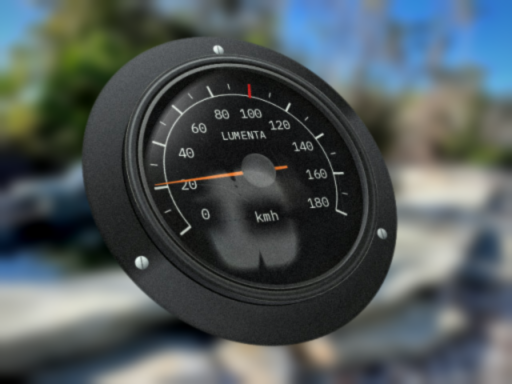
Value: 20 km/h
